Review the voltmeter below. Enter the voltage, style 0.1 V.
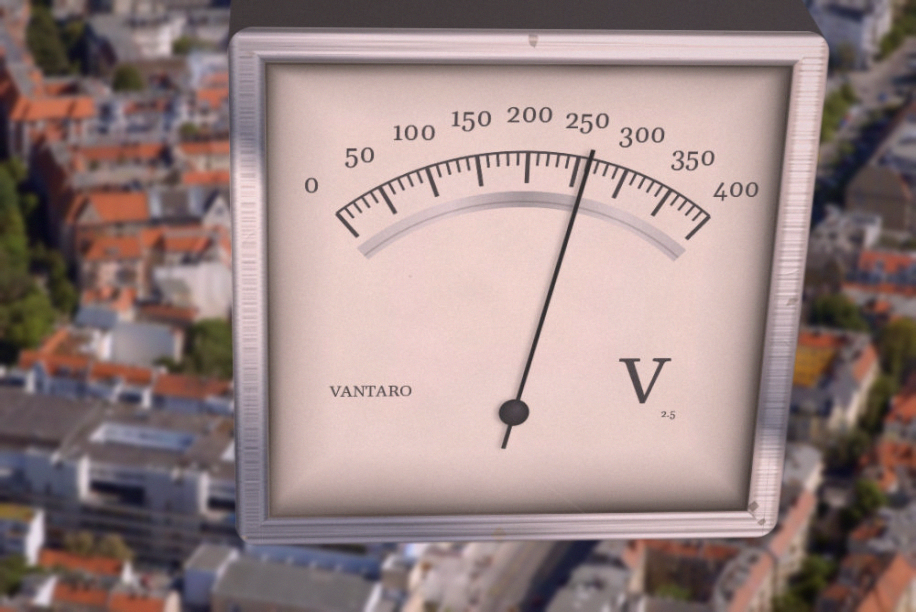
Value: 260 V
